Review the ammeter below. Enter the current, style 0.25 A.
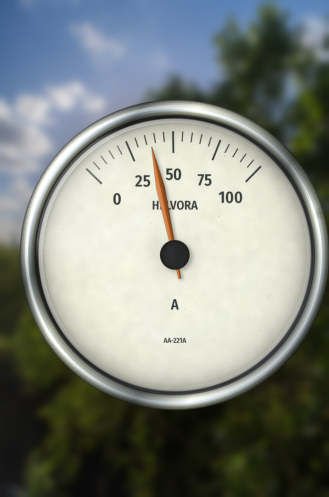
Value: 37.5 A
